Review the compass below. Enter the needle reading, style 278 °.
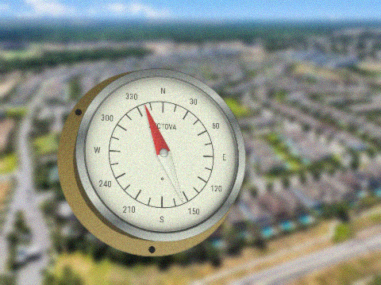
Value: 337.5 °
